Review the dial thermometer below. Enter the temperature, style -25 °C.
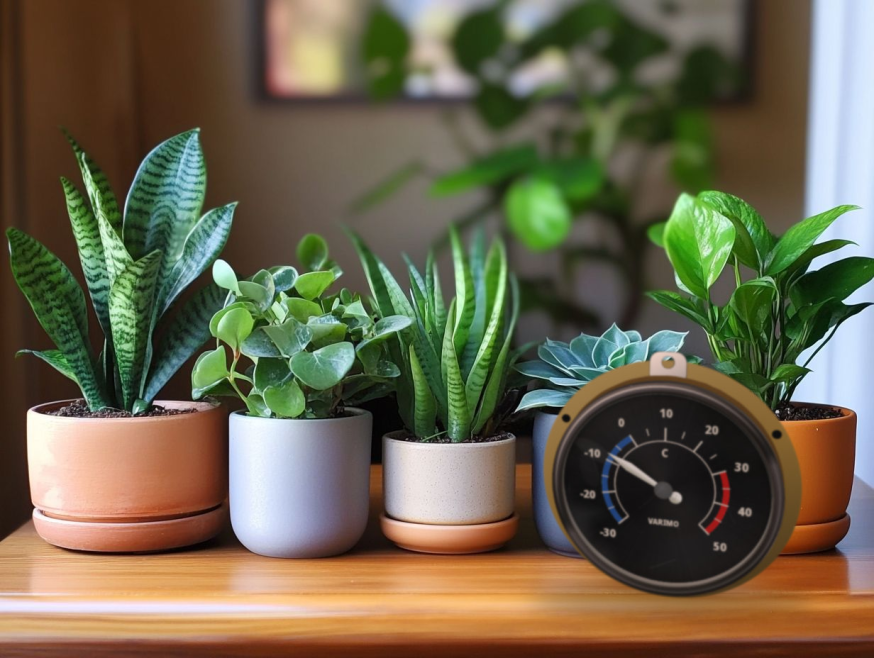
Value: -7.5 °C
